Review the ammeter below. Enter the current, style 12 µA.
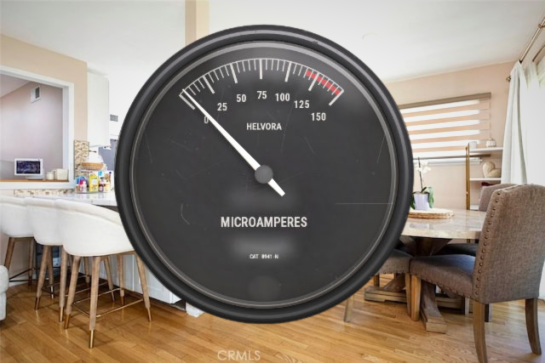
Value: 5 µA
